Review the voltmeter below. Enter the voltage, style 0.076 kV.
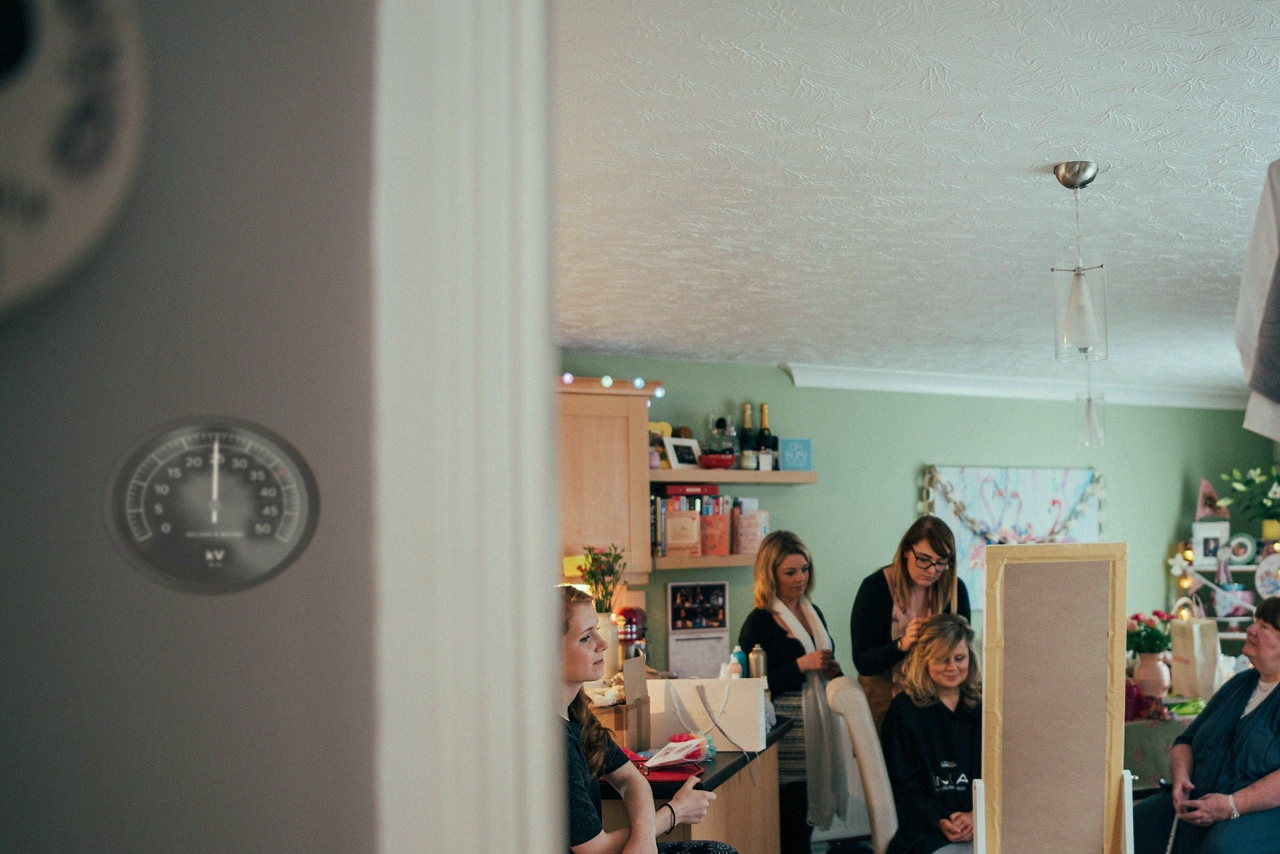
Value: 25 kV
